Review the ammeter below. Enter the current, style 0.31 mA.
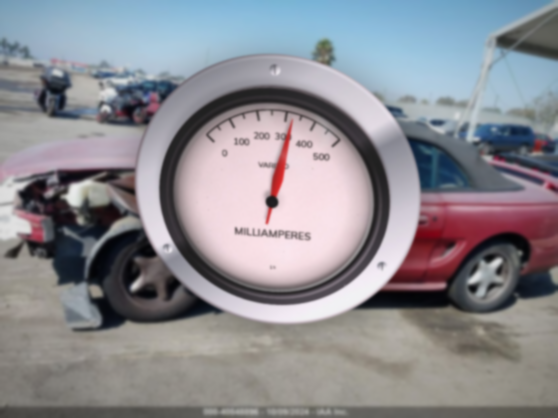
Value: 325 mA
